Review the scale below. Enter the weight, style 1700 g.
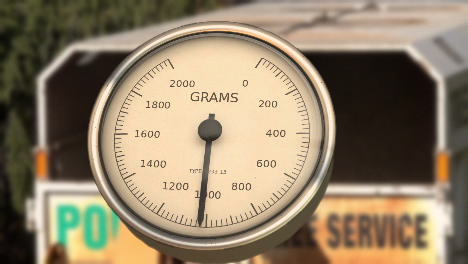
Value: 1020 g
